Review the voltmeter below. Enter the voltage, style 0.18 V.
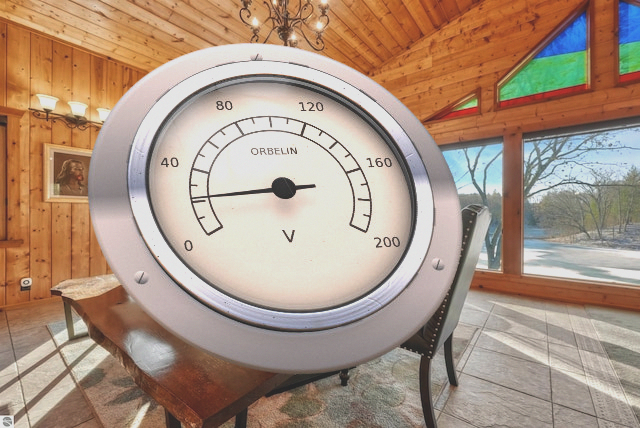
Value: 20 V
